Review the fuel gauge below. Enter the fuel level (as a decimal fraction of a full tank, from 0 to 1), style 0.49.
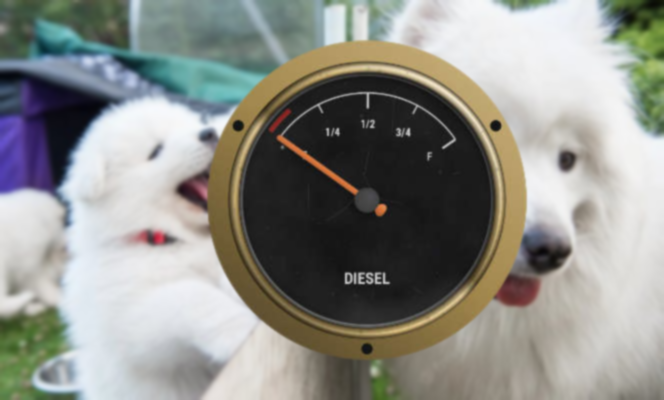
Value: 0
